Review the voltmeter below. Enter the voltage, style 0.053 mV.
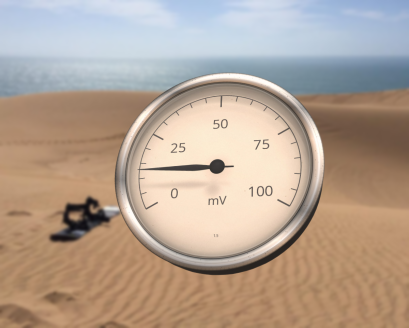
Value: 12.5 mV
